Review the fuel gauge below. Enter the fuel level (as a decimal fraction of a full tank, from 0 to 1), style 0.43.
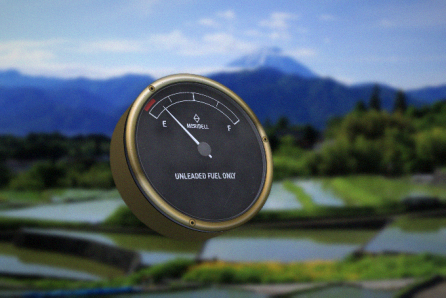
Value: 0.125
